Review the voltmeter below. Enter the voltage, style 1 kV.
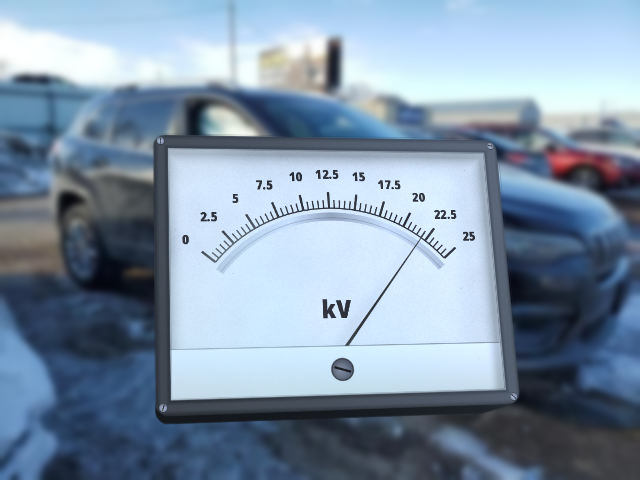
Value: 22 kV
